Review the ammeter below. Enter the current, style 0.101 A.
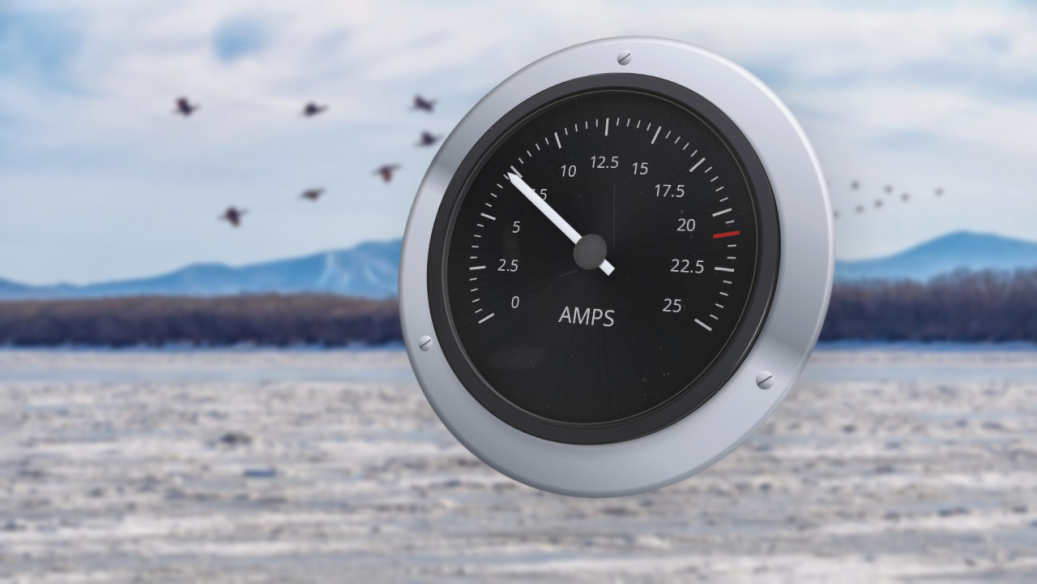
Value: 7.25 A
